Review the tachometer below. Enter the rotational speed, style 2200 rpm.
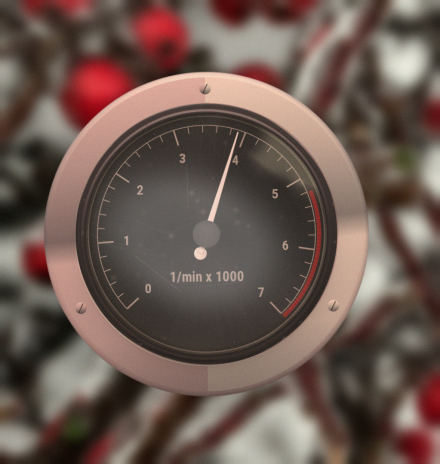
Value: 3900 rpm
